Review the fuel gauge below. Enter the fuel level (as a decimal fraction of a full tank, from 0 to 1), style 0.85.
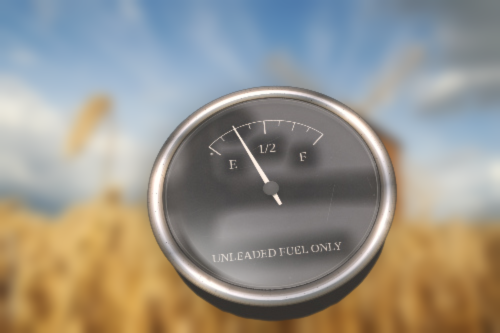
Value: 0.25
